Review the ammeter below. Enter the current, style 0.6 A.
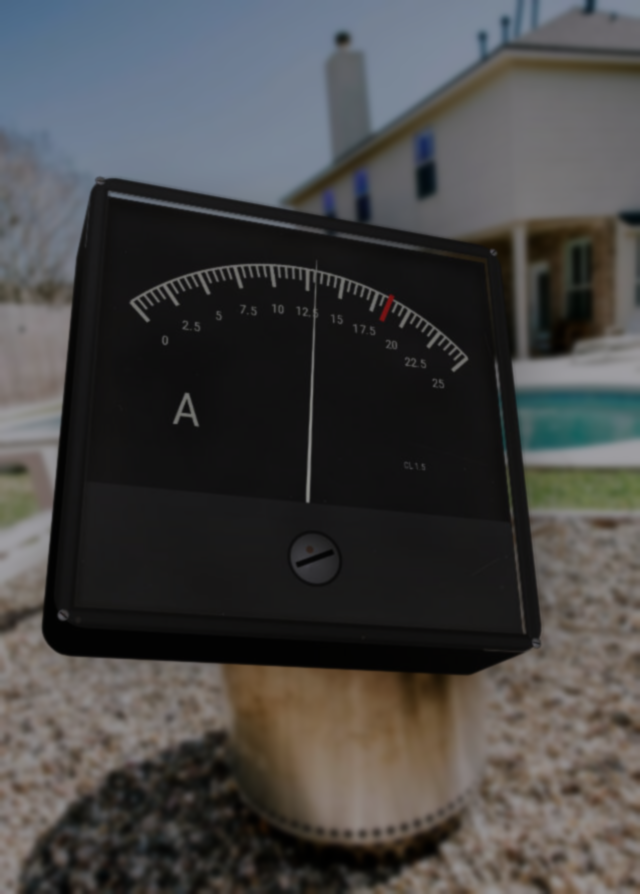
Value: 13 A
